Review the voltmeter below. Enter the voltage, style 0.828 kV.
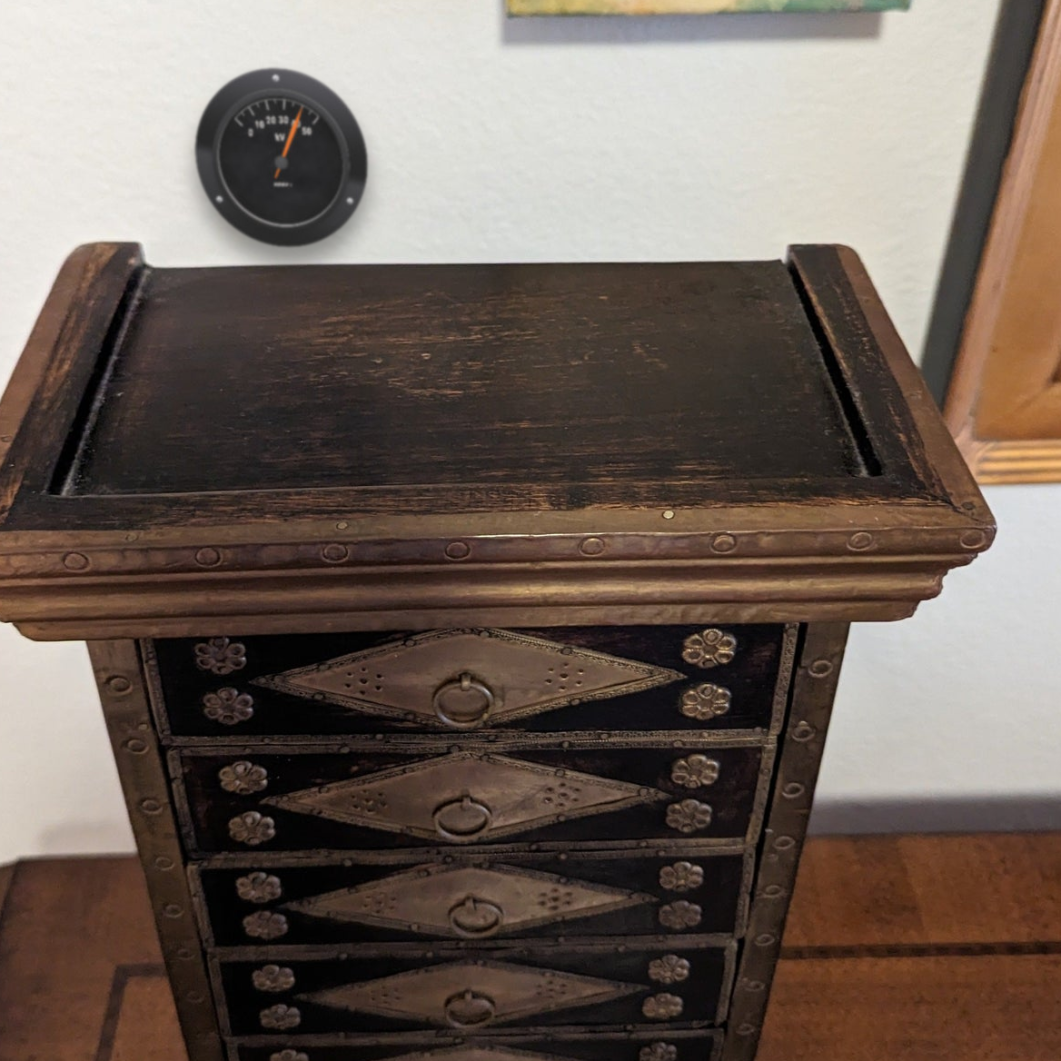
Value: 40 kV
